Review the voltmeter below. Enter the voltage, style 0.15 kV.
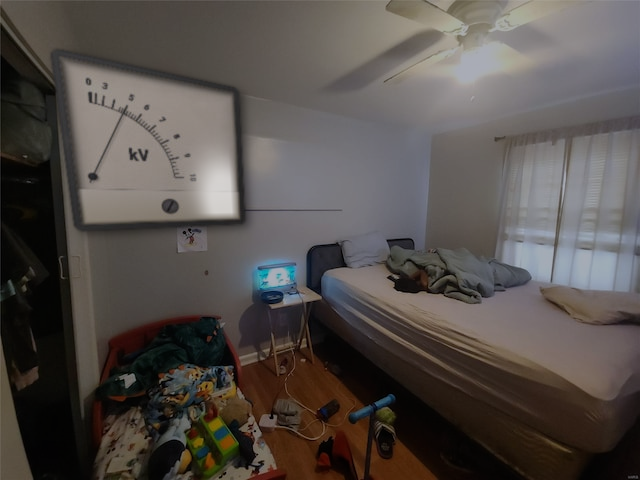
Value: 5 kV
